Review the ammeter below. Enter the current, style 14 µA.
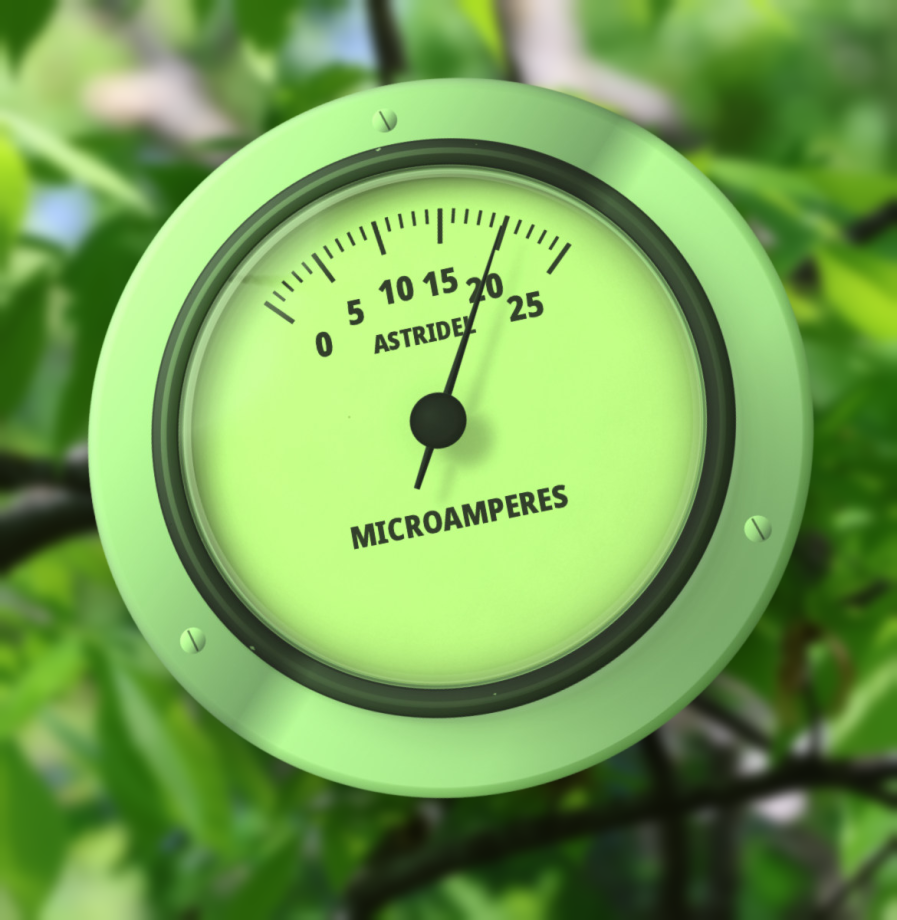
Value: 20 µA
